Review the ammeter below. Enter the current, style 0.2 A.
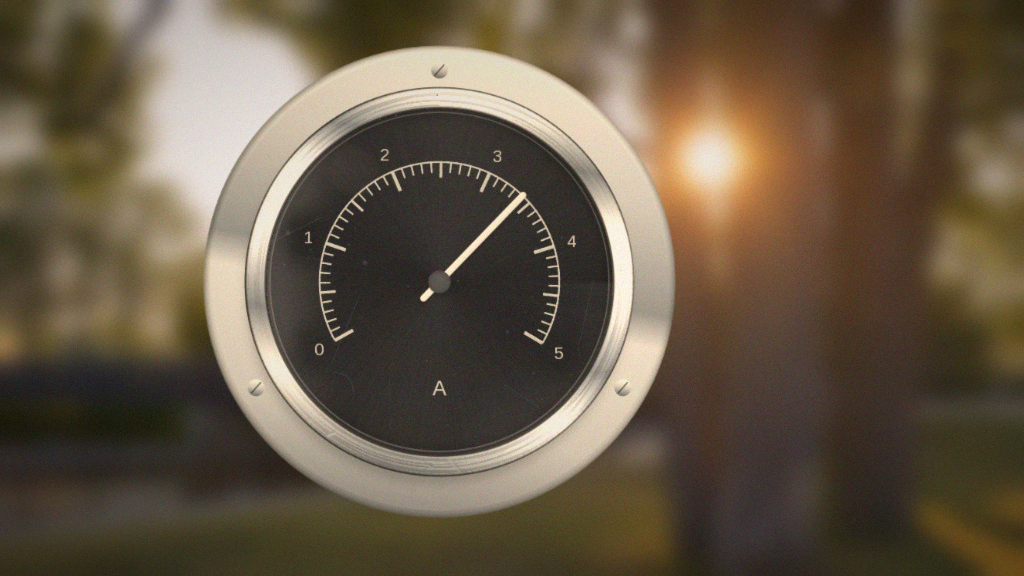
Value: 3.4 A
